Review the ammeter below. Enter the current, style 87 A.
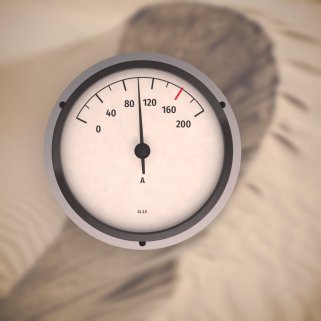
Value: 100 A
